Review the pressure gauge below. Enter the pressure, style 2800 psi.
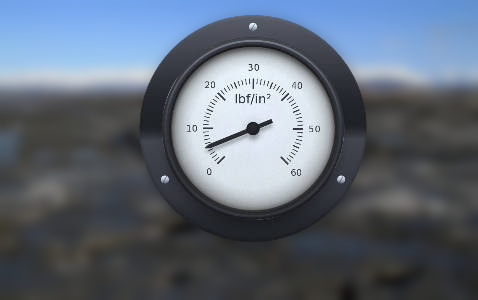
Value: 5 psi
